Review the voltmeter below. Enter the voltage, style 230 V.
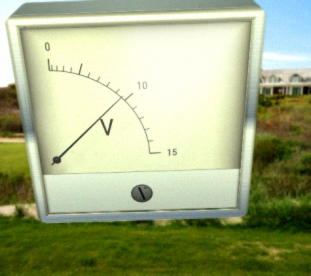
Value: 9.5 V
